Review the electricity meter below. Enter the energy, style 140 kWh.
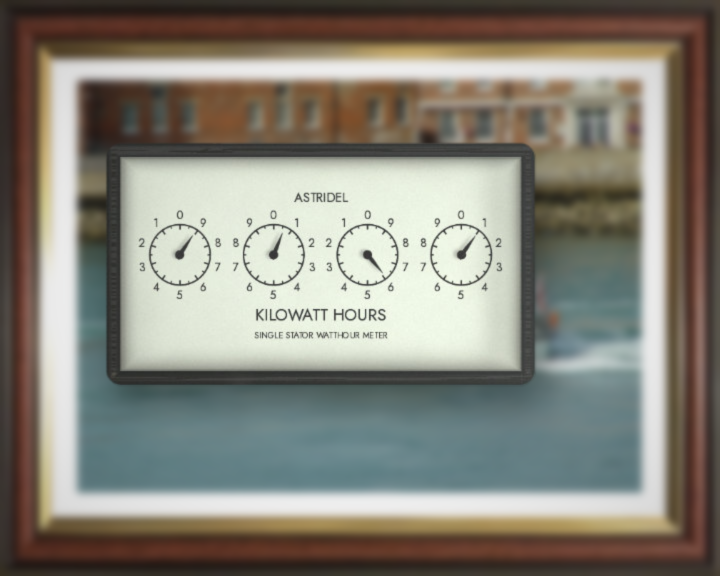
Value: 9061 kWh
